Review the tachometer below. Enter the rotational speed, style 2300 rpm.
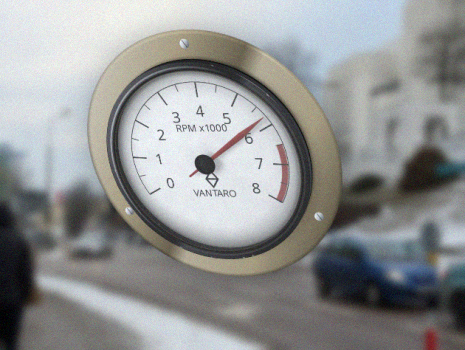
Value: 5750 rpm
